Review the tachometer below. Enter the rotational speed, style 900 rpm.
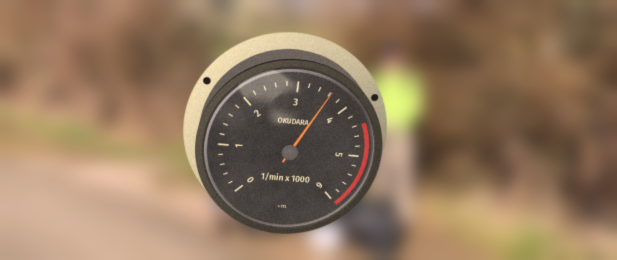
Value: 3600 rpm
